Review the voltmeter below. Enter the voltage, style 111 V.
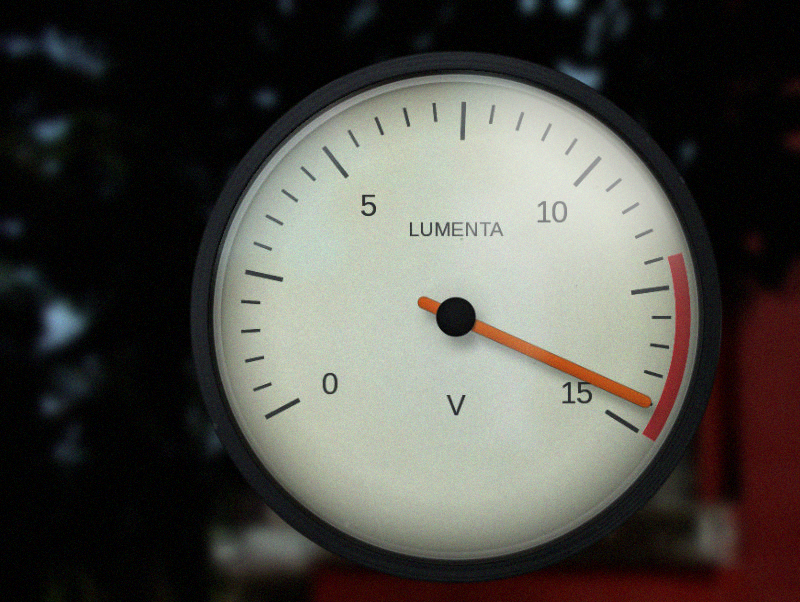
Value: 14.5 V
